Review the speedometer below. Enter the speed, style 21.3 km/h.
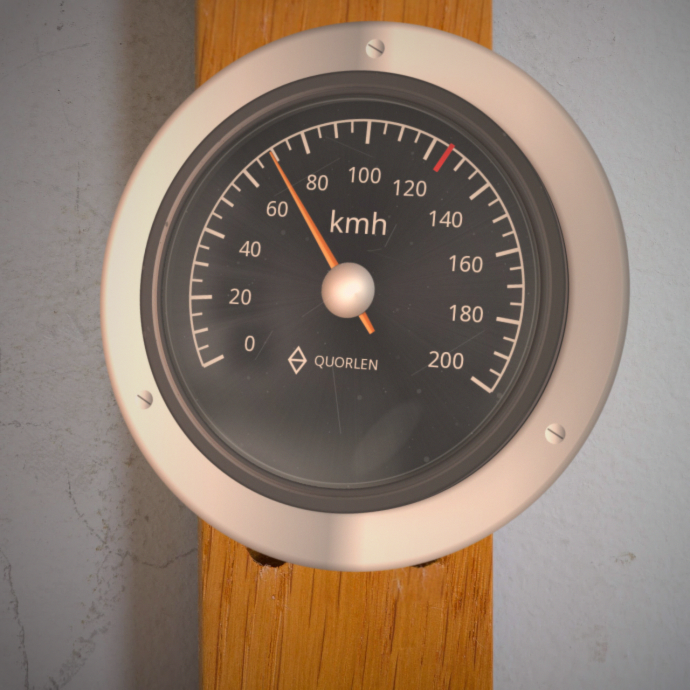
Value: 70 km/h
